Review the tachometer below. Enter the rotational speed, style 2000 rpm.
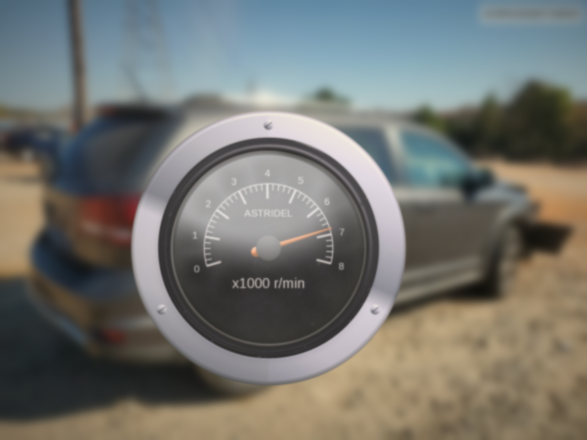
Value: 6800 rpm
